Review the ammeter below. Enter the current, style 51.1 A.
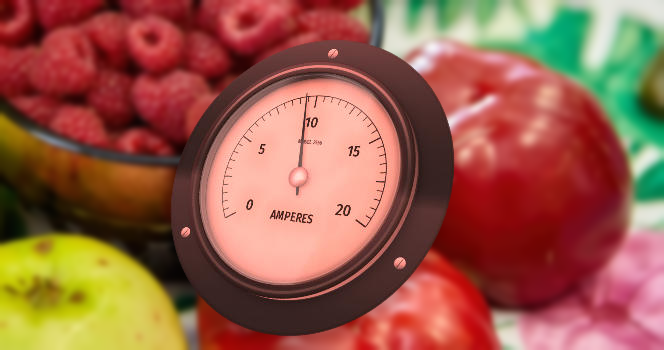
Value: 9.5 A
